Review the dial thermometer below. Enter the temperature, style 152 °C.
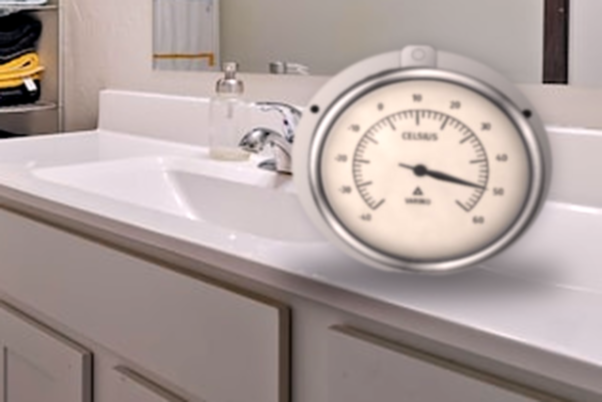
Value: 50 °C
